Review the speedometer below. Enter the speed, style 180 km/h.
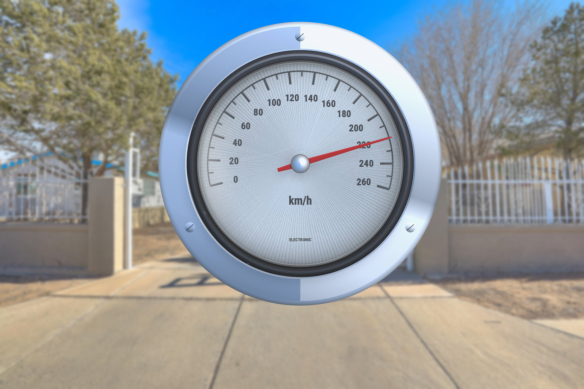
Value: 220 km/h
